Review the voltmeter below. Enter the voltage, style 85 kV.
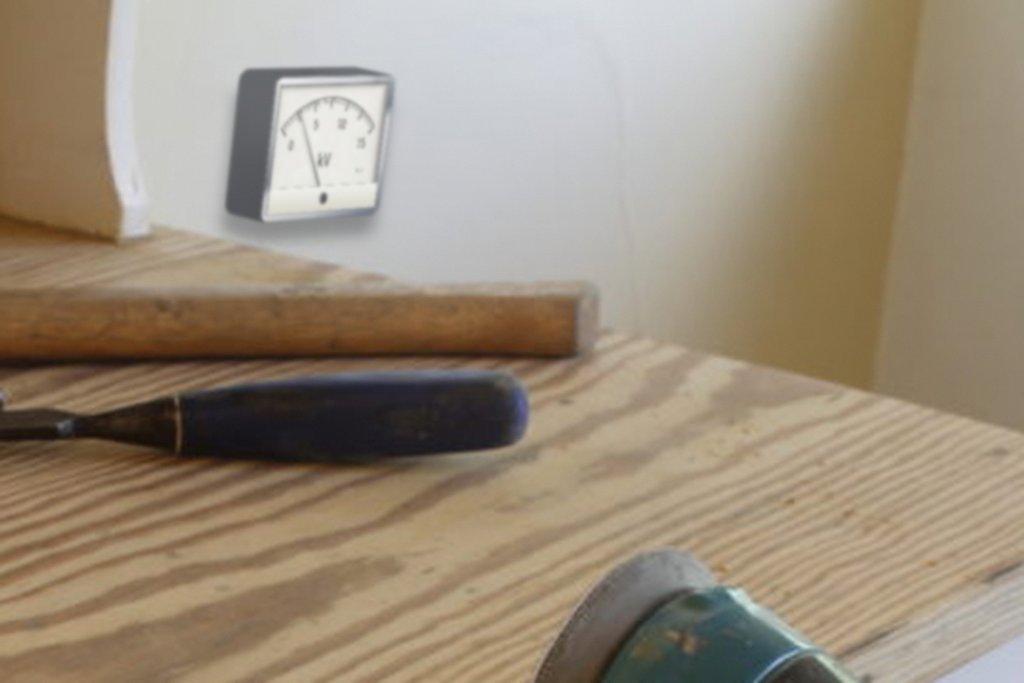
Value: 2.5 kV
